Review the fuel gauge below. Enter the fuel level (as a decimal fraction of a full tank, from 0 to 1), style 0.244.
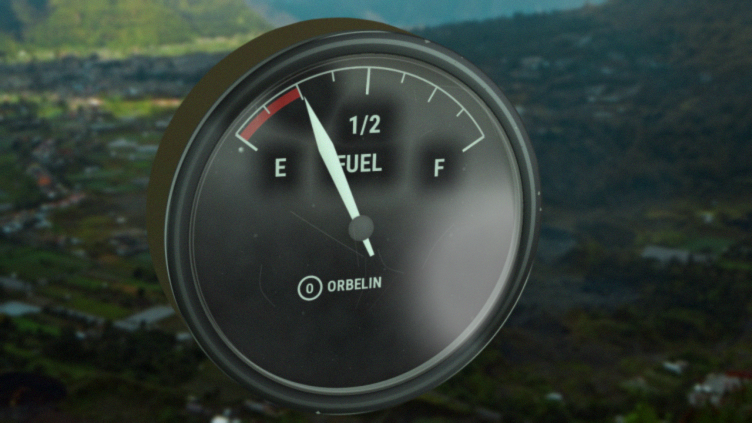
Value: 0.25
